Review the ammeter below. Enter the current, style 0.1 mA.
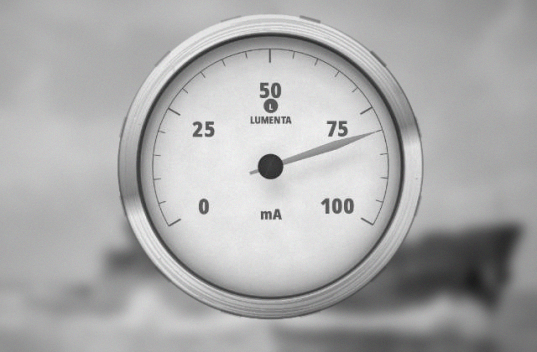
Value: 80 mA
